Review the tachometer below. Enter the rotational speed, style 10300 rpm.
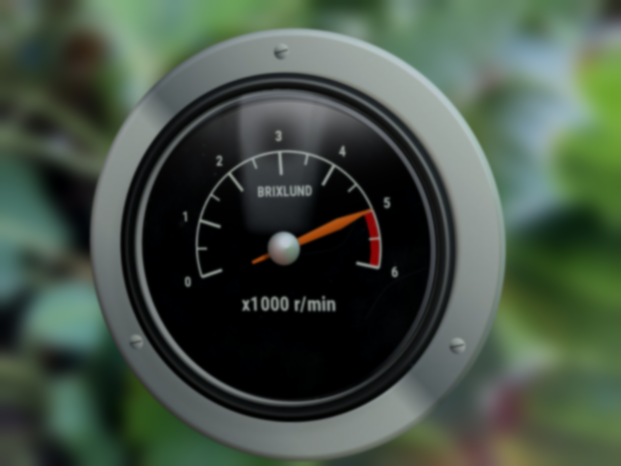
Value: 5000 rpm
